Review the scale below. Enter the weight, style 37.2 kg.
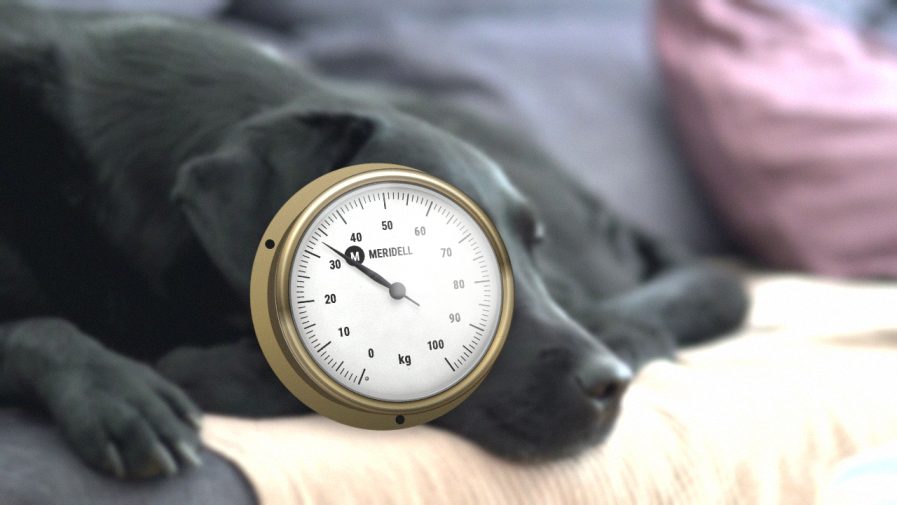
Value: 33 kg
